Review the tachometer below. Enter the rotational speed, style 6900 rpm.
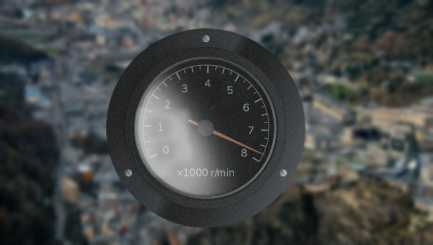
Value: 7750 rpm
